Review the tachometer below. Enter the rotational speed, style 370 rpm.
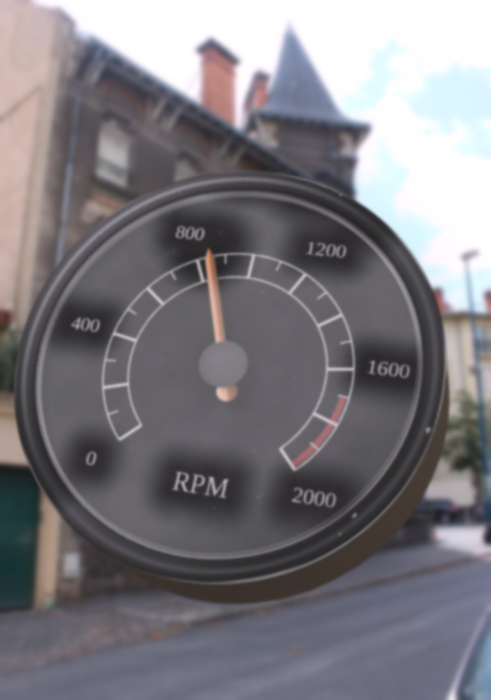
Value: 850 rpm
